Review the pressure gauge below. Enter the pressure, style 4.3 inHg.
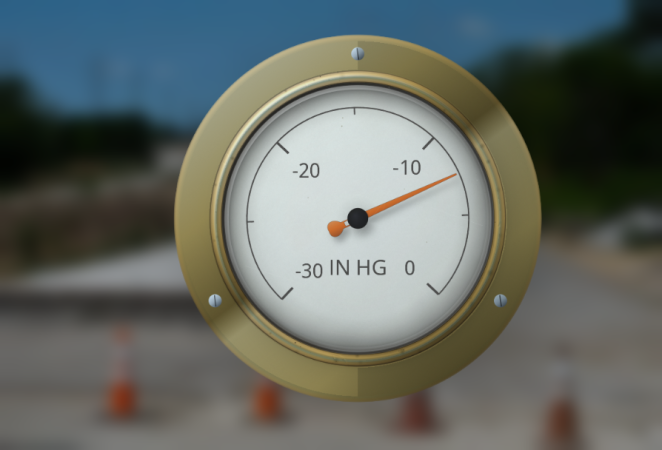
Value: -7.5 inHg
